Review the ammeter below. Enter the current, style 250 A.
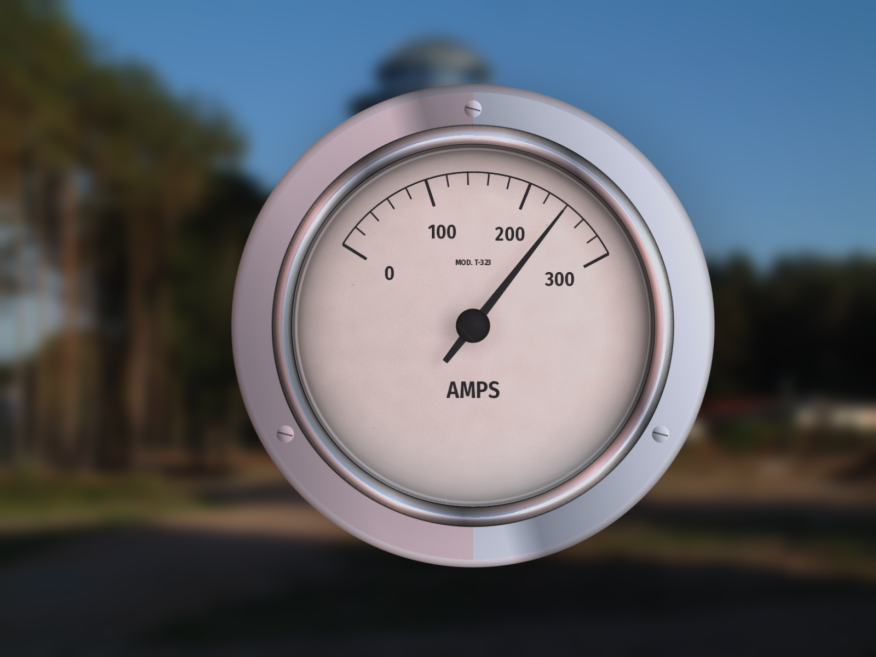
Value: 240 A
